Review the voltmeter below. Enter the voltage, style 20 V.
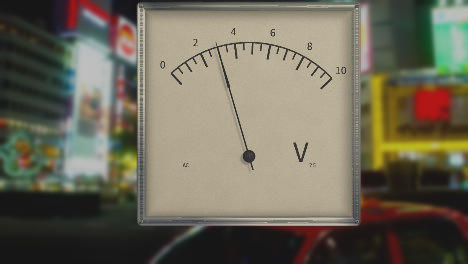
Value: 3 V
